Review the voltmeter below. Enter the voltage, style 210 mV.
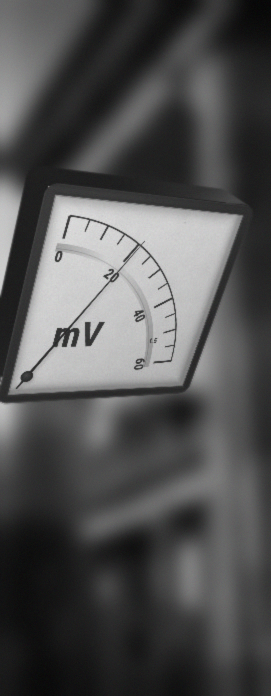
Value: 20 mV
